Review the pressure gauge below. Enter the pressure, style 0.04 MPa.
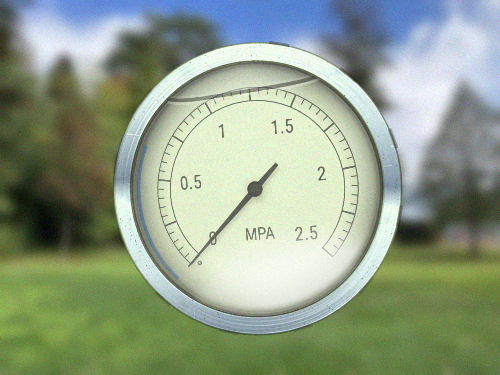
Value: 0 MPa
